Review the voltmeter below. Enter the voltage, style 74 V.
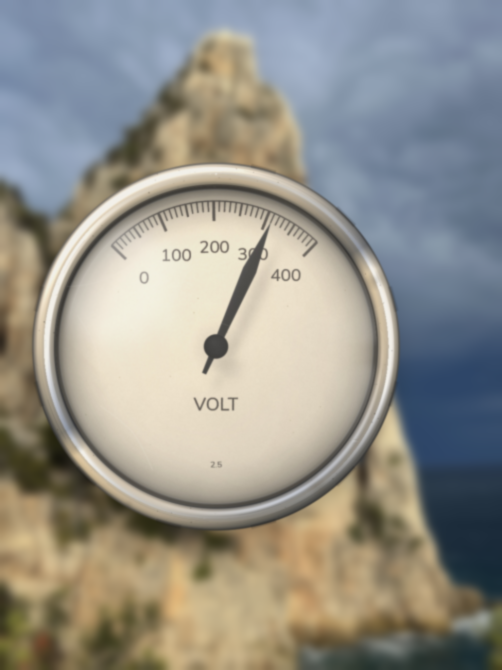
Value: 310 V
